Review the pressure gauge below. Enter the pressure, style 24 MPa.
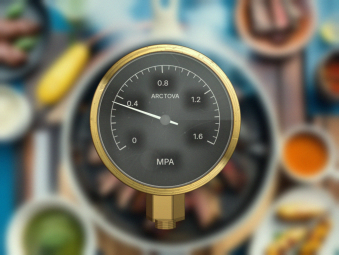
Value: 0.35 MPa
